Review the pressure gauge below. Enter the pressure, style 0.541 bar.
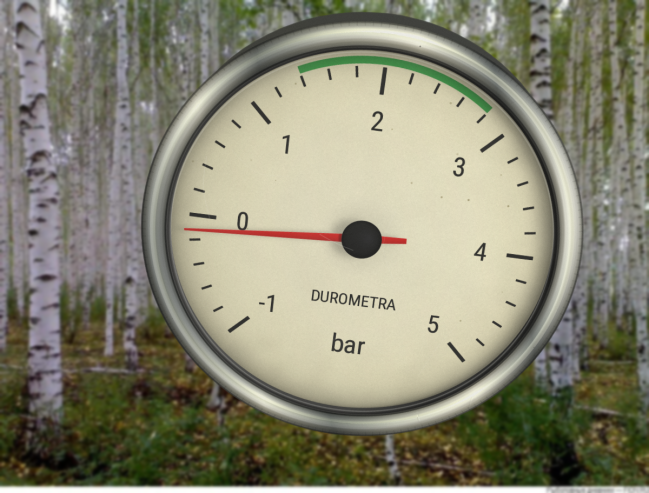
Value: -0.1 bar
